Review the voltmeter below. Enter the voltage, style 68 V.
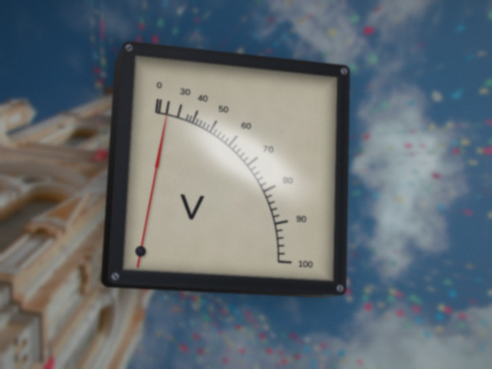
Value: 20 V
